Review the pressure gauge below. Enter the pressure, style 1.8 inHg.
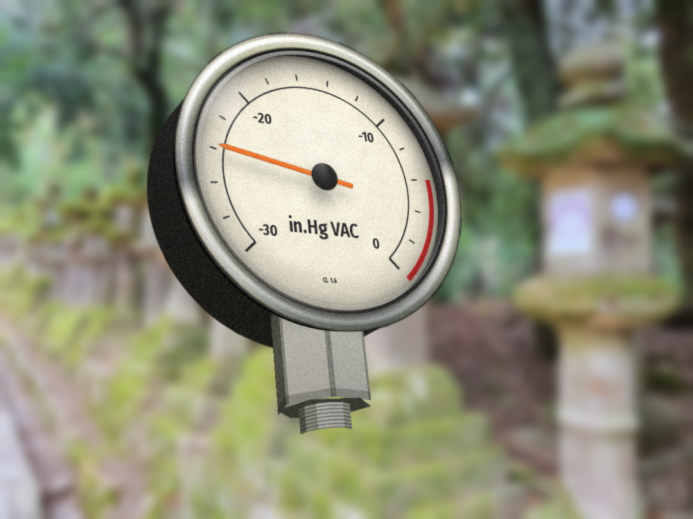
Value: -24 inHg
